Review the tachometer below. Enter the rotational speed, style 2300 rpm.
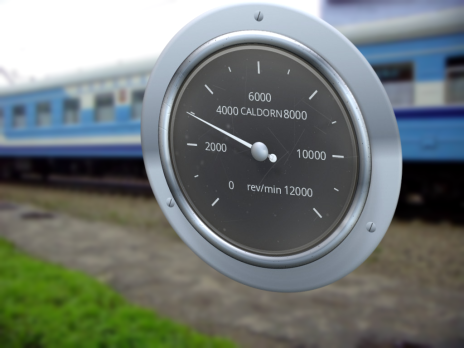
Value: 3000 rpm
